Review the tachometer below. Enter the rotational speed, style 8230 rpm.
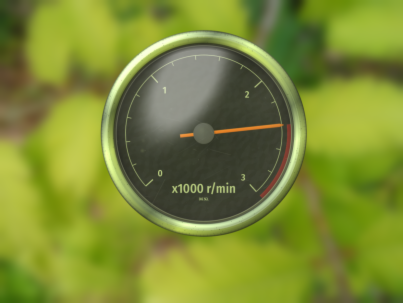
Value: 2400 rpm
